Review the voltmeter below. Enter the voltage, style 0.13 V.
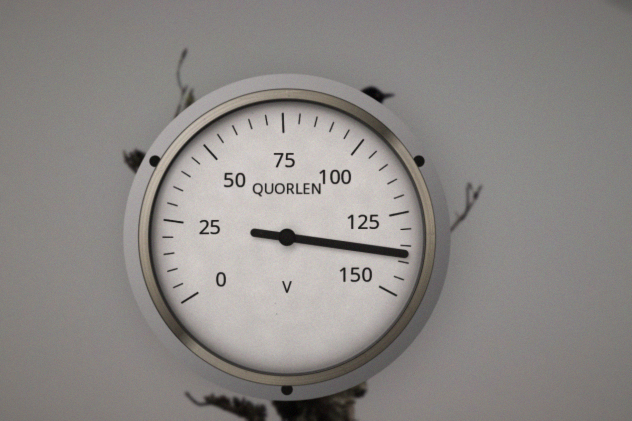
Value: 137.5 V
